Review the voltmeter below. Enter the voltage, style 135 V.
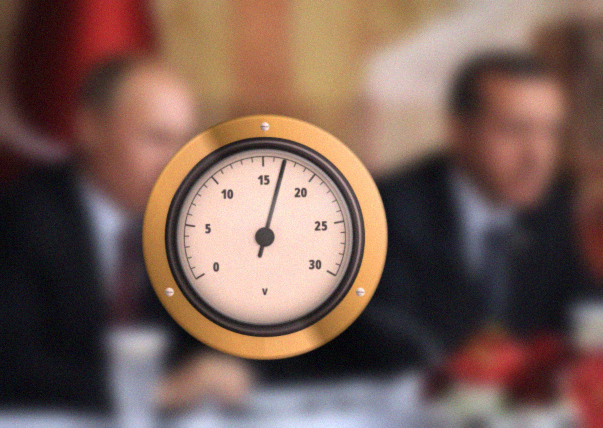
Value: 17 V
